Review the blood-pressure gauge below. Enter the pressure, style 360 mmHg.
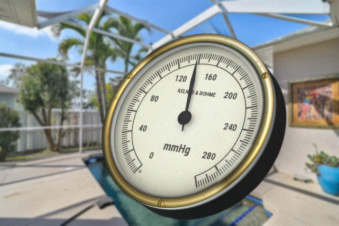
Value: 140 mmHg
